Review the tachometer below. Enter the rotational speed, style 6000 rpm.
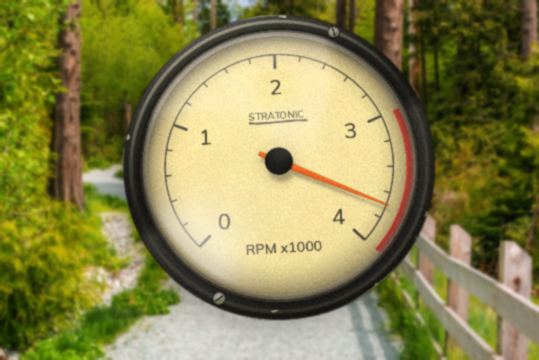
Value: 3700 rpm
